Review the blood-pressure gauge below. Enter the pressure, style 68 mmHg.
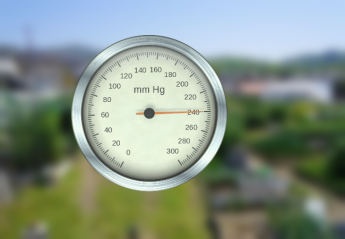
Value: 240 mmHg
